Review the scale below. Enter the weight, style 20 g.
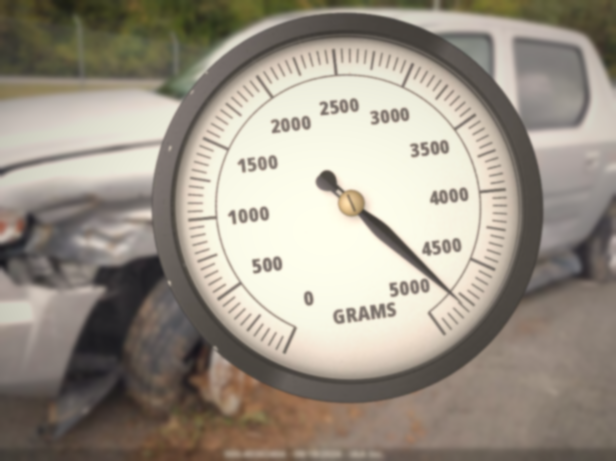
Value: 4800 g
